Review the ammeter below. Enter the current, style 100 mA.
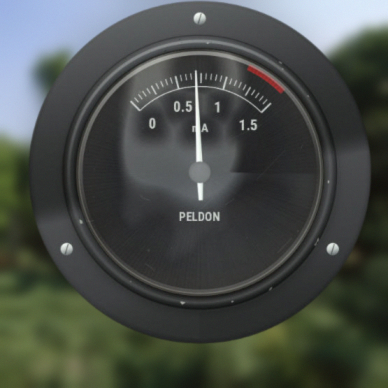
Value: 0.7 mA
